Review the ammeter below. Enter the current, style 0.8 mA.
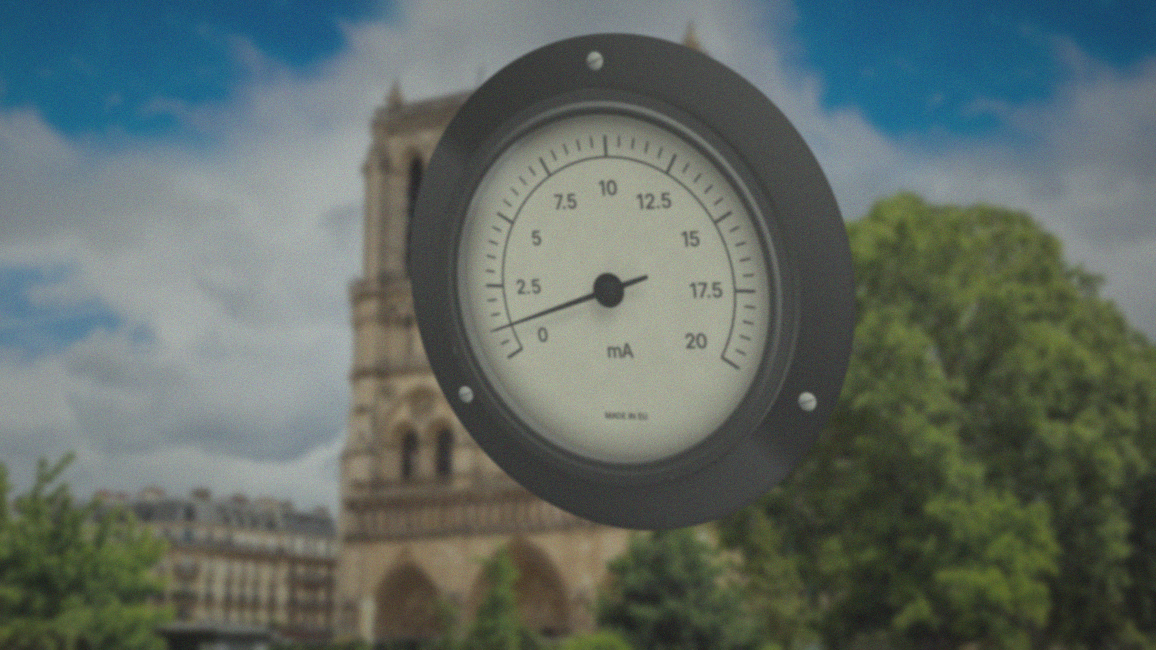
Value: 1 mA
